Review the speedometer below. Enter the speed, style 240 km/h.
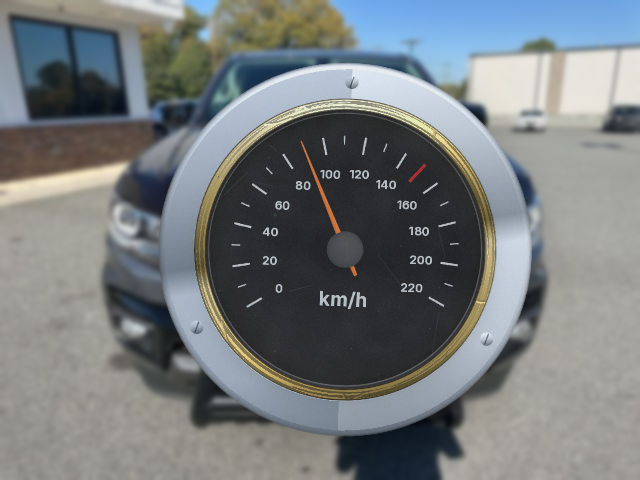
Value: 90 km/h
